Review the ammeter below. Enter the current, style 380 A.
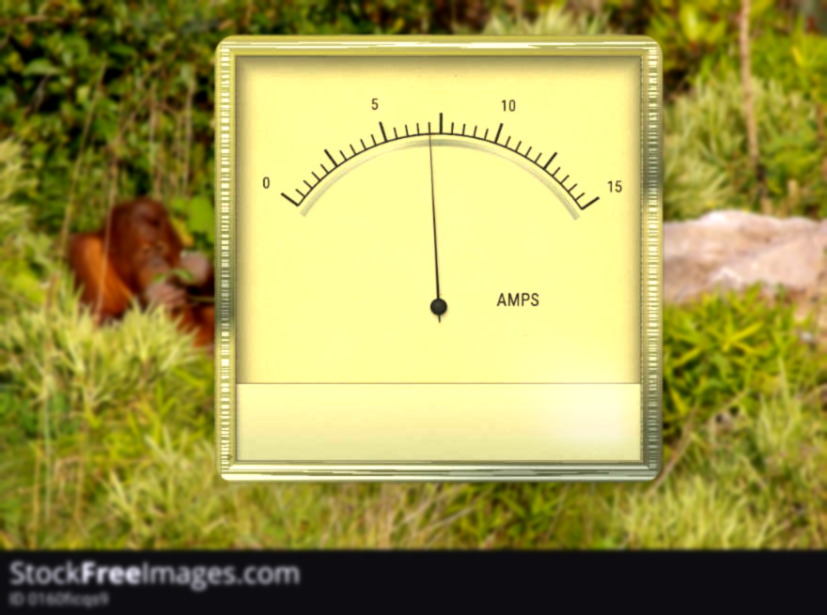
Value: 7 A
